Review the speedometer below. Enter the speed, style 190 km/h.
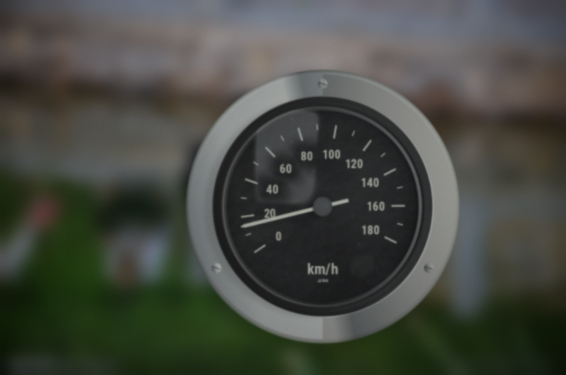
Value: 15 km/h
